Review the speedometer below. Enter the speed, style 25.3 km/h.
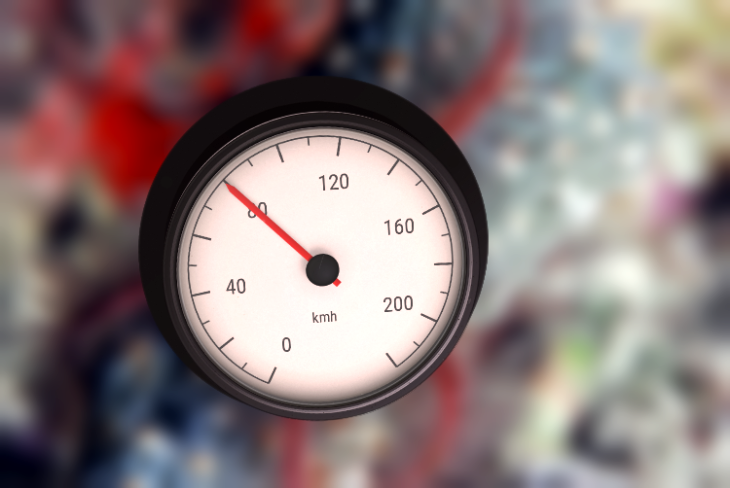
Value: 80 km/h
